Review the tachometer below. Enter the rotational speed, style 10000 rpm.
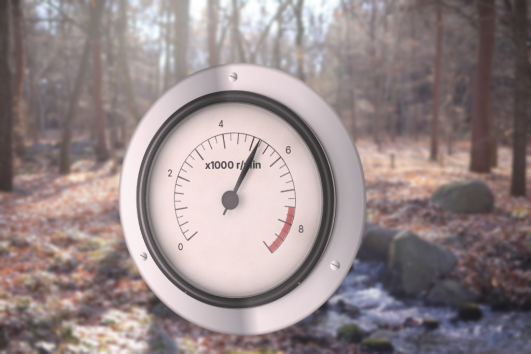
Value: 5250 rpm
